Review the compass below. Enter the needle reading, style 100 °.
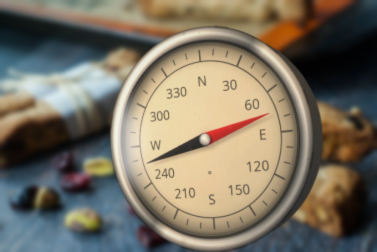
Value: 75 °
